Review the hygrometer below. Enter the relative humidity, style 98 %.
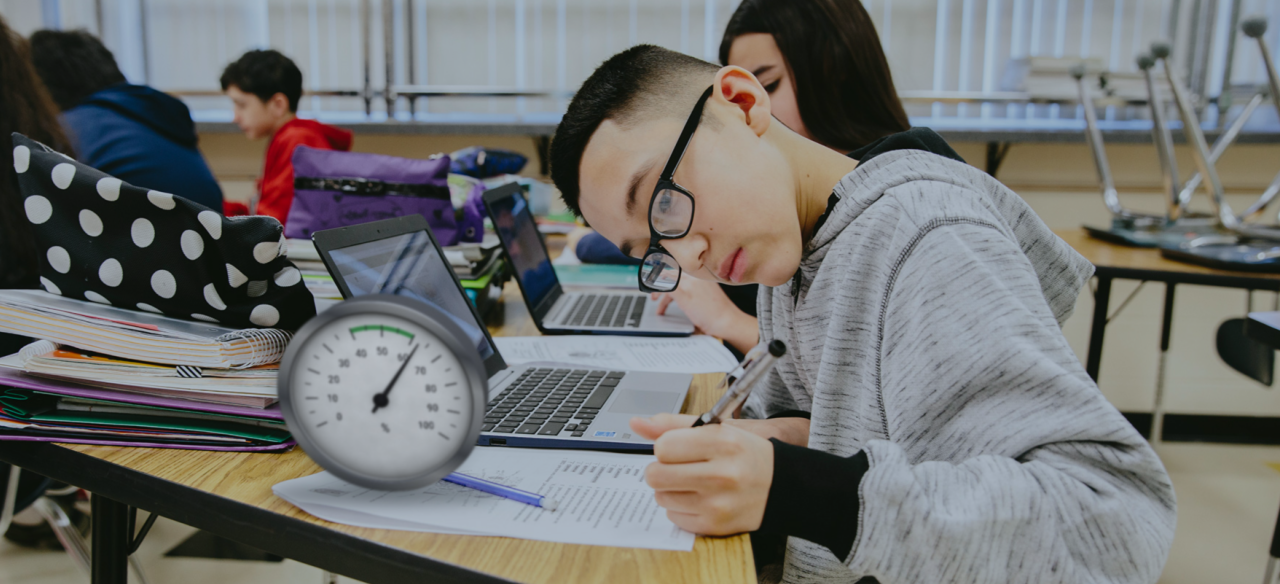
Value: 62.5 %
